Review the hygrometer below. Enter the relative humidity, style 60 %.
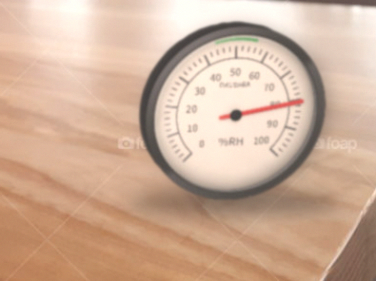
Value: 80 %
